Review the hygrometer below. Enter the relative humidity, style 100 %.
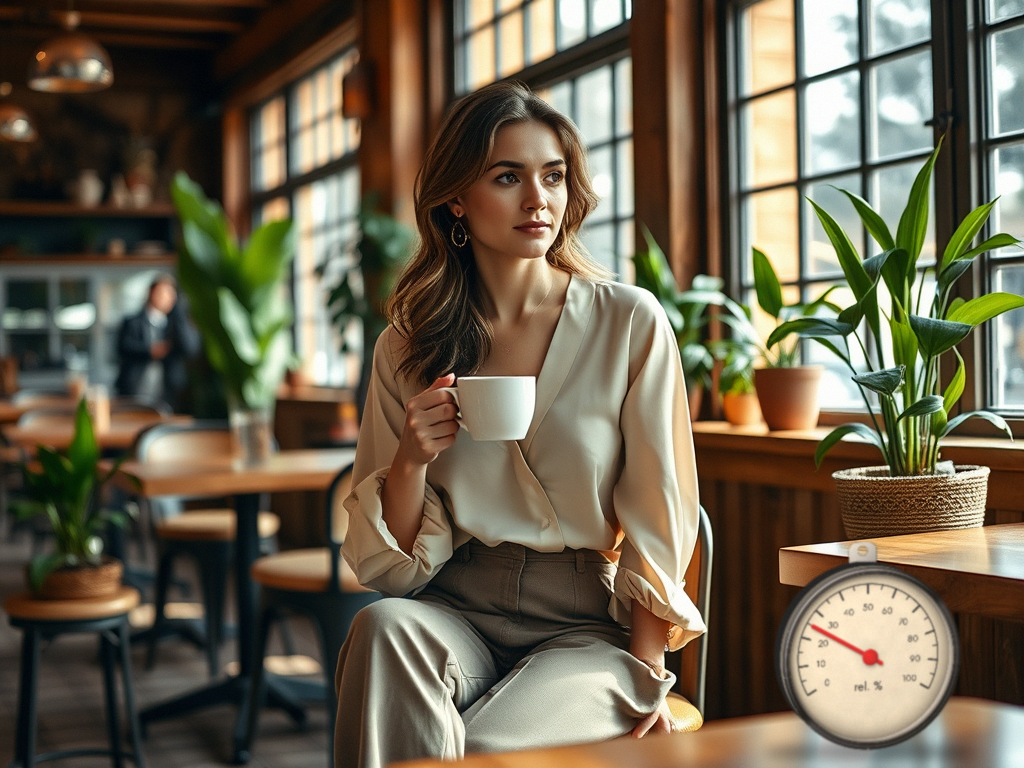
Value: 25 %
